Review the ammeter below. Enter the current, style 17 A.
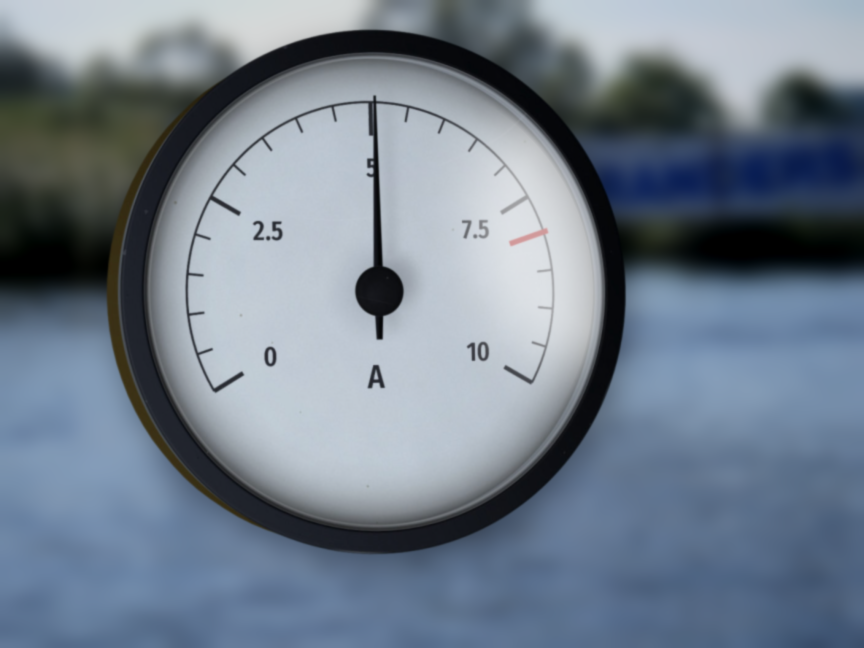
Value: 5 A
